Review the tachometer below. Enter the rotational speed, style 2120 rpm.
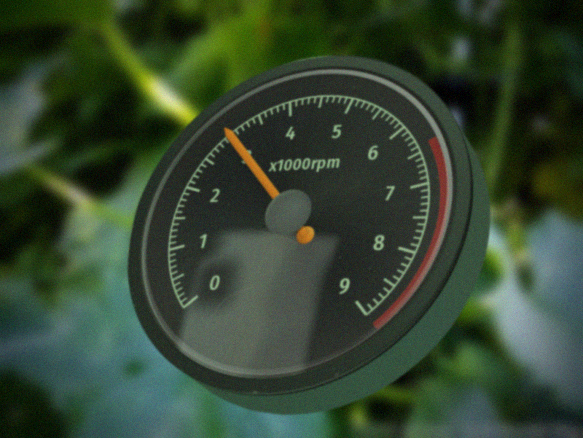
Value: 3000 rpm
